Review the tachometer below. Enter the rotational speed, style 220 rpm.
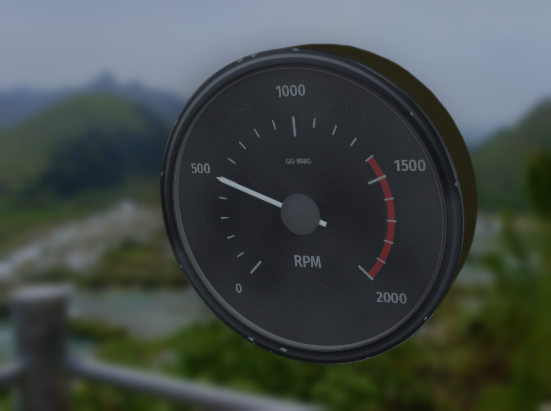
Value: 500 rpm
